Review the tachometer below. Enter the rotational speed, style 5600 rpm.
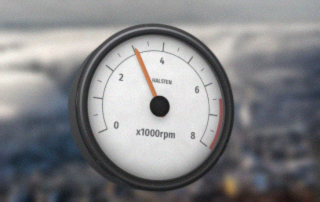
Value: 3000 rpm
